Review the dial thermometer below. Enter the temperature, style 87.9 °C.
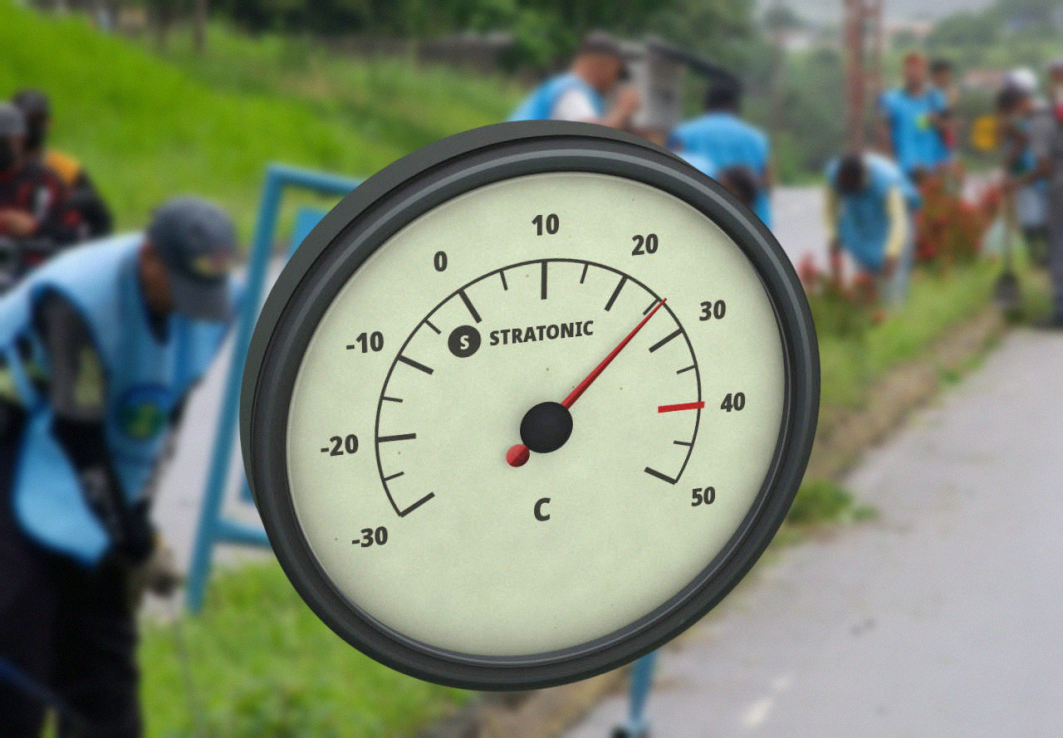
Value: 25 °C
